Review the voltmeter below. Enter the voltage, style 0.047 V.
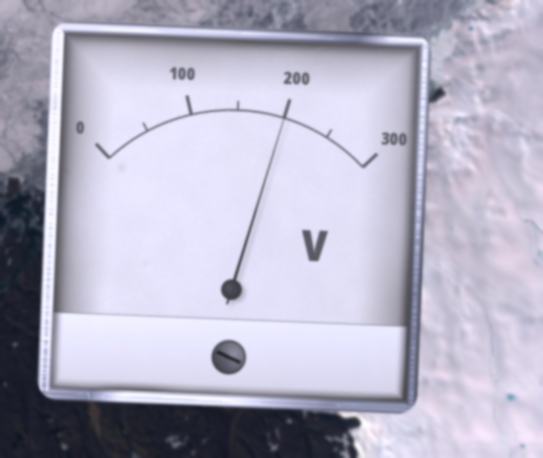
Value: 200 V
